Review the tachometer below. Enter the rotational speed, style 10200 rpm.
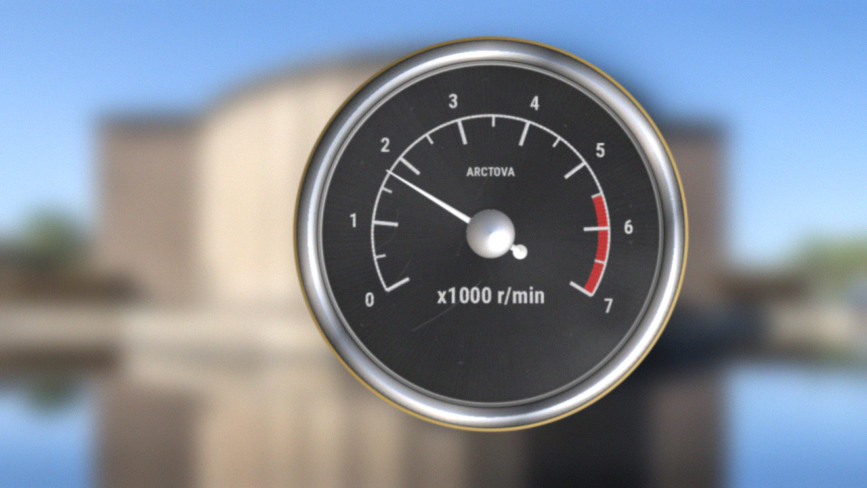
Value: 1750 rpm
